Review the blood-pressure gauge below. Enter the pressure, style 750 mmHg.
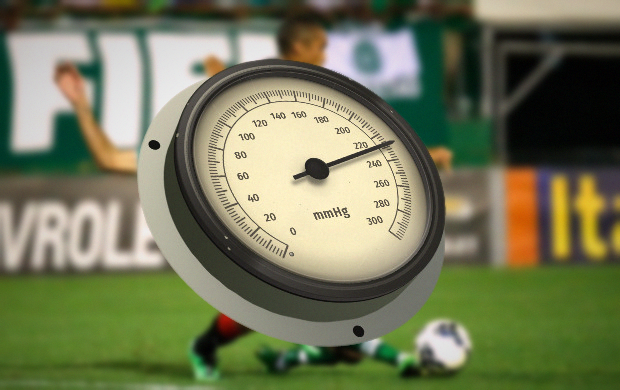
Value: 230 mmHg
